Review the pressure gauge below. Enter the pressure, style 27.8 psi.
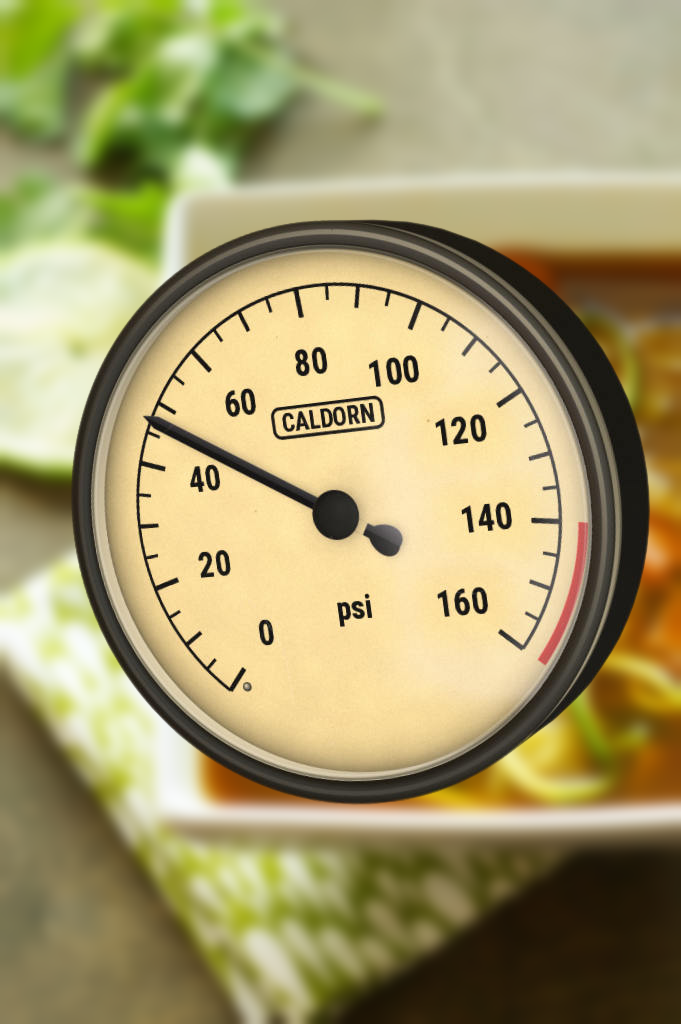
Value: 47.5 psi
